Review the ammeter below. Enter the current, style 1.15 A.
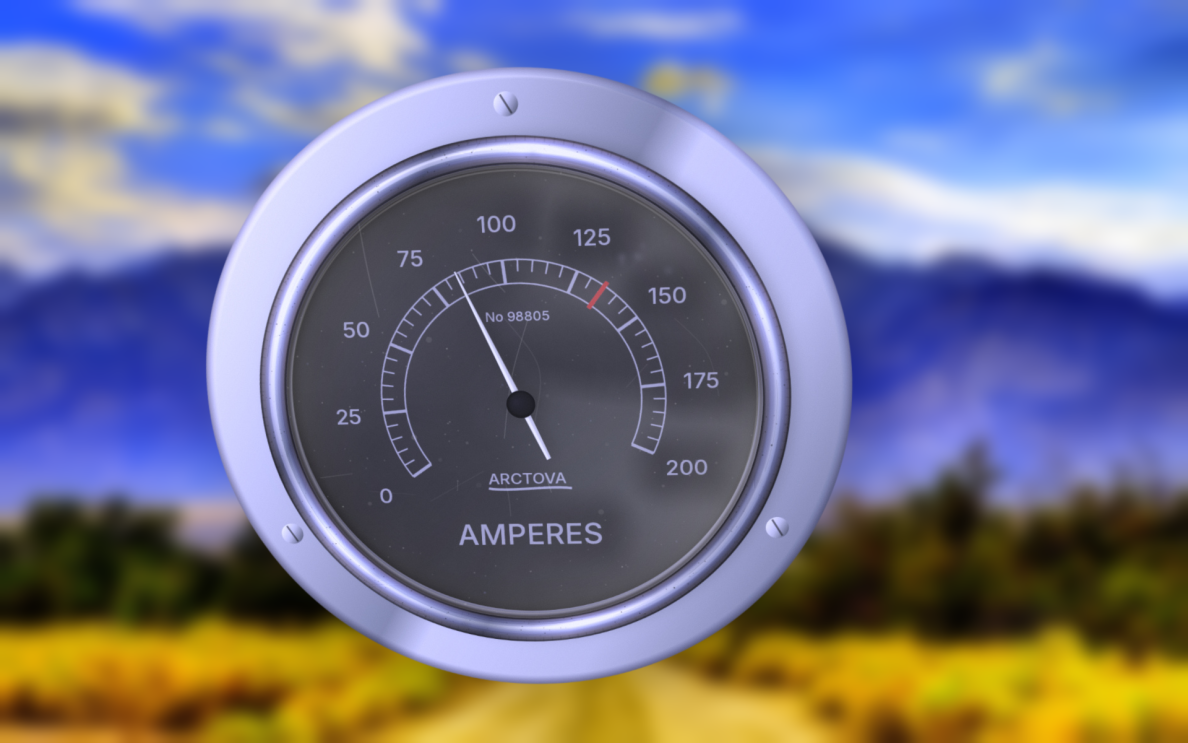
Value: 85 A
